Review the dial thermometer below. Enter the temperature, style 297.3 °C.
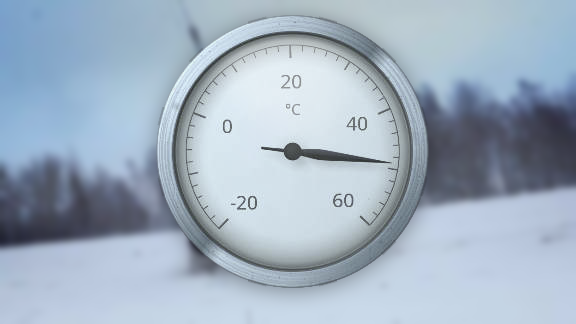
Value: 49 °C
